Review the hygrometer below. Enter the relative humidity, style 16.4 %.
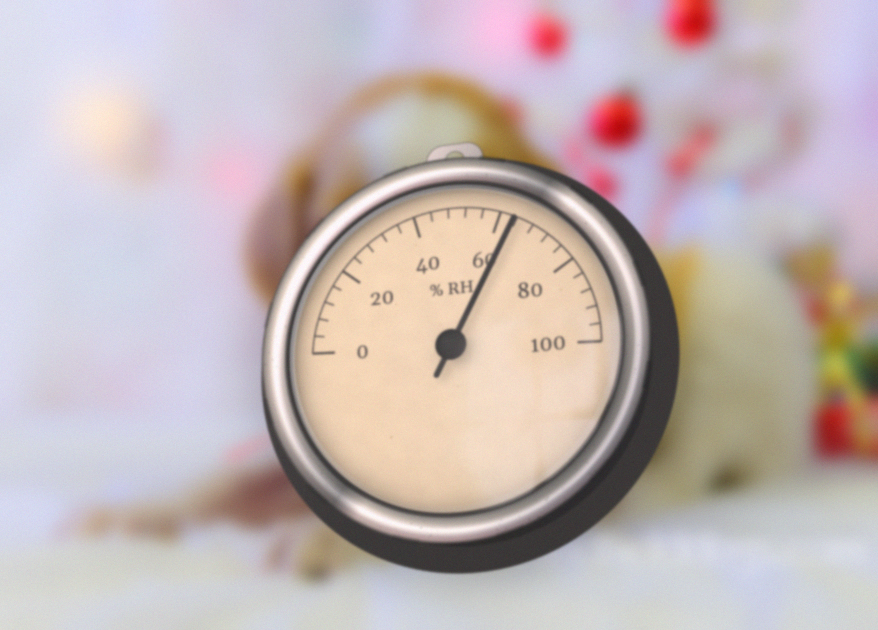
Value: 64 %
